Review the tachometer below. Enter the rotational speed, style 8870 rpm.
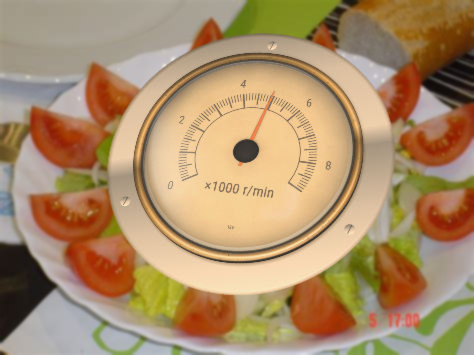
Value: 5000 rpm
